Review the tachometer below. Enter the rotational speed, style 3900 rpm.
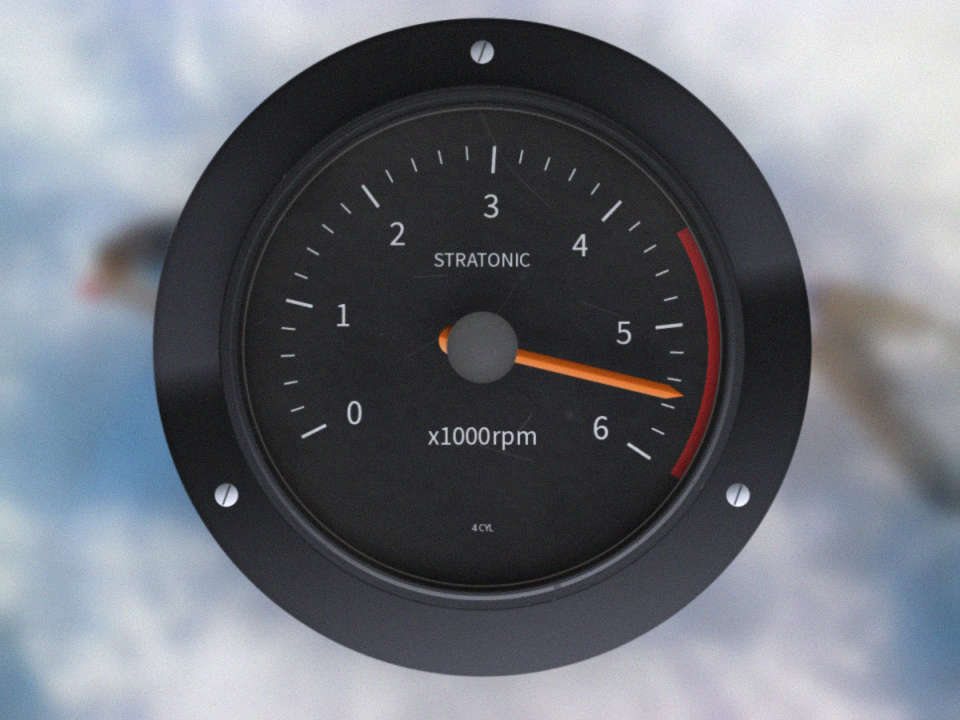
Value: 5500 rpm
